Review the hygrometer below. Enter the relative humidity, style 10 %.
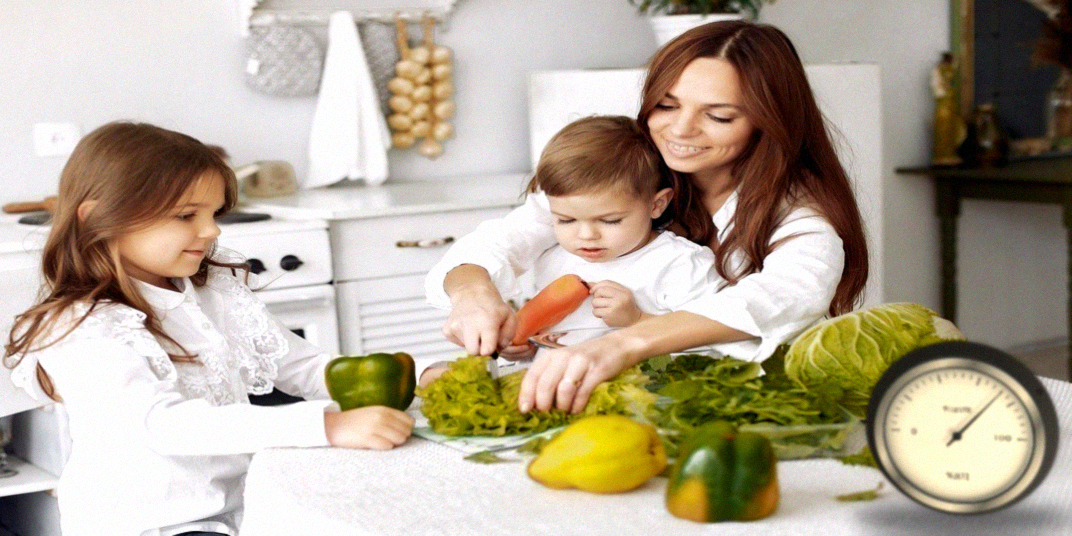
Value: 72 %
